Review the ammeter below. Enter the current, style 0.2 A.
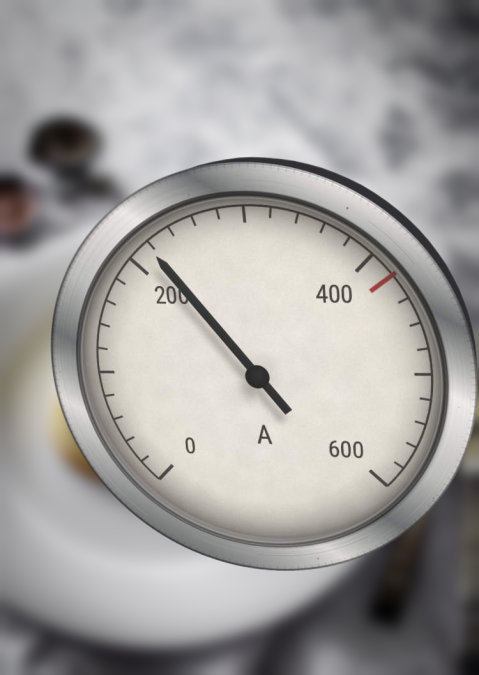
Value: 220 A
